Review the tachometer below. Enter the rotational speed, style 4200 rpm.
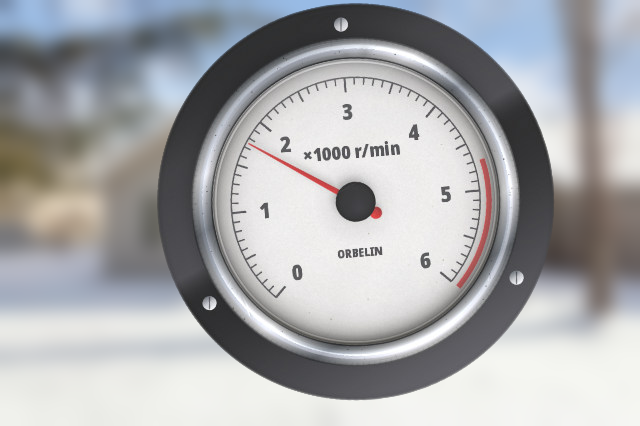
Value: 1750 rpm
